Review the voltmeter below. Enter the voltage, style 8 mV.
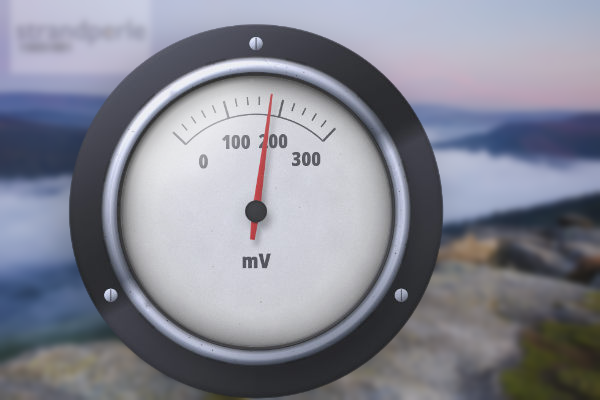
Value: 180 mV
